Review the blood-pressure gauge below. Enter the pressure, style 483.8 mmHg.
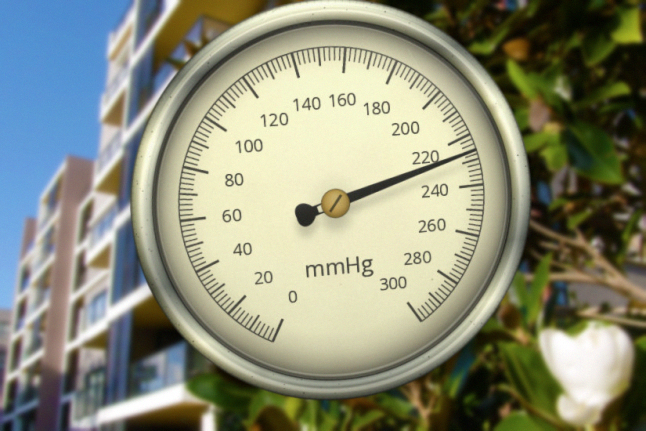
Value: 226 mmHg
